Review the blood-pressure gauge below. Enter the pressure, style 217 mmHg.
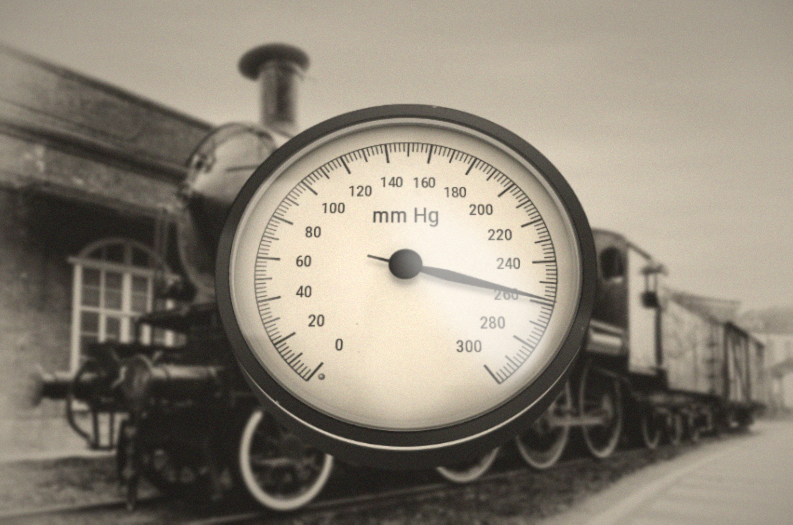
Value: 260 mmHg
